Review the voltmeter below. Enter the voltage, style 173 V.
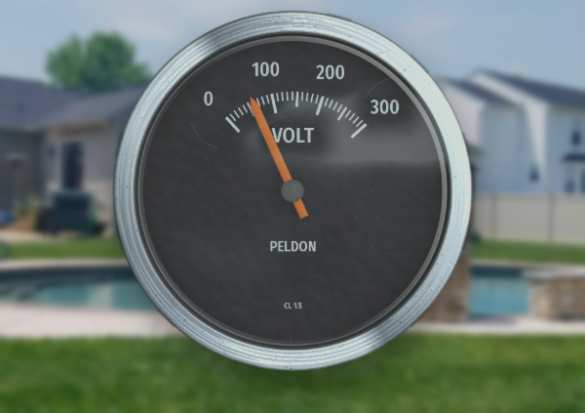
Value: 60 V
